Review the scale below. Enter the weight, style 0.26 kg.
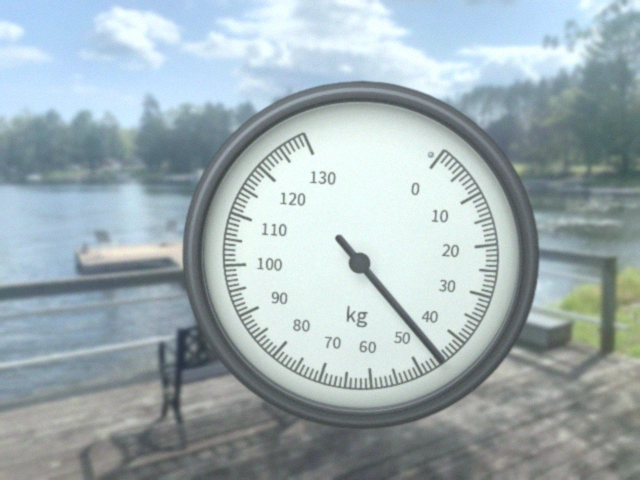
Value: 45 kg
